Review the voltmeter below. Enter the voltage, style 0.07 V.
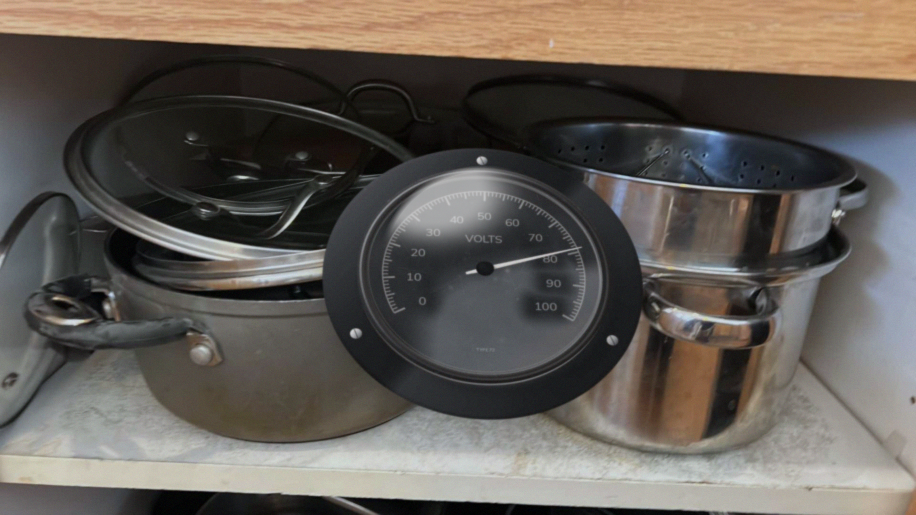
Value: 80 V
